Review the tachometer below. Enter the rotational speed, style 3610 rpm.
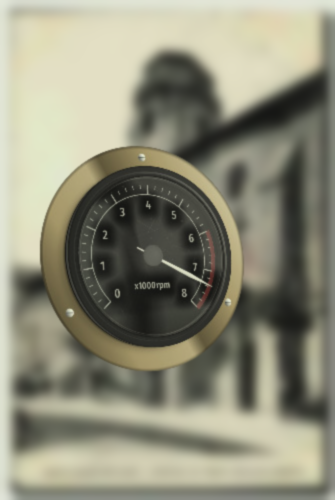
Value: 7400 rpm
